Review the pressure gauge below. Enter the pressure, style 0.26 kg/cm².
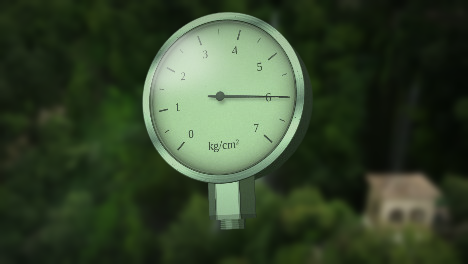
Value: 6 kg/cm²
